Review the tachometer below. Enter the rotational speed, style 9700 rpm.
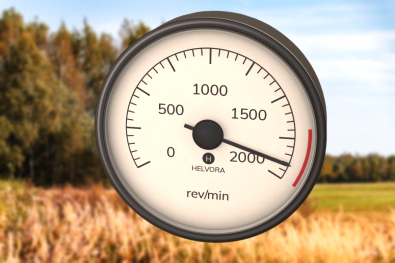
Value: 1900 rpm
